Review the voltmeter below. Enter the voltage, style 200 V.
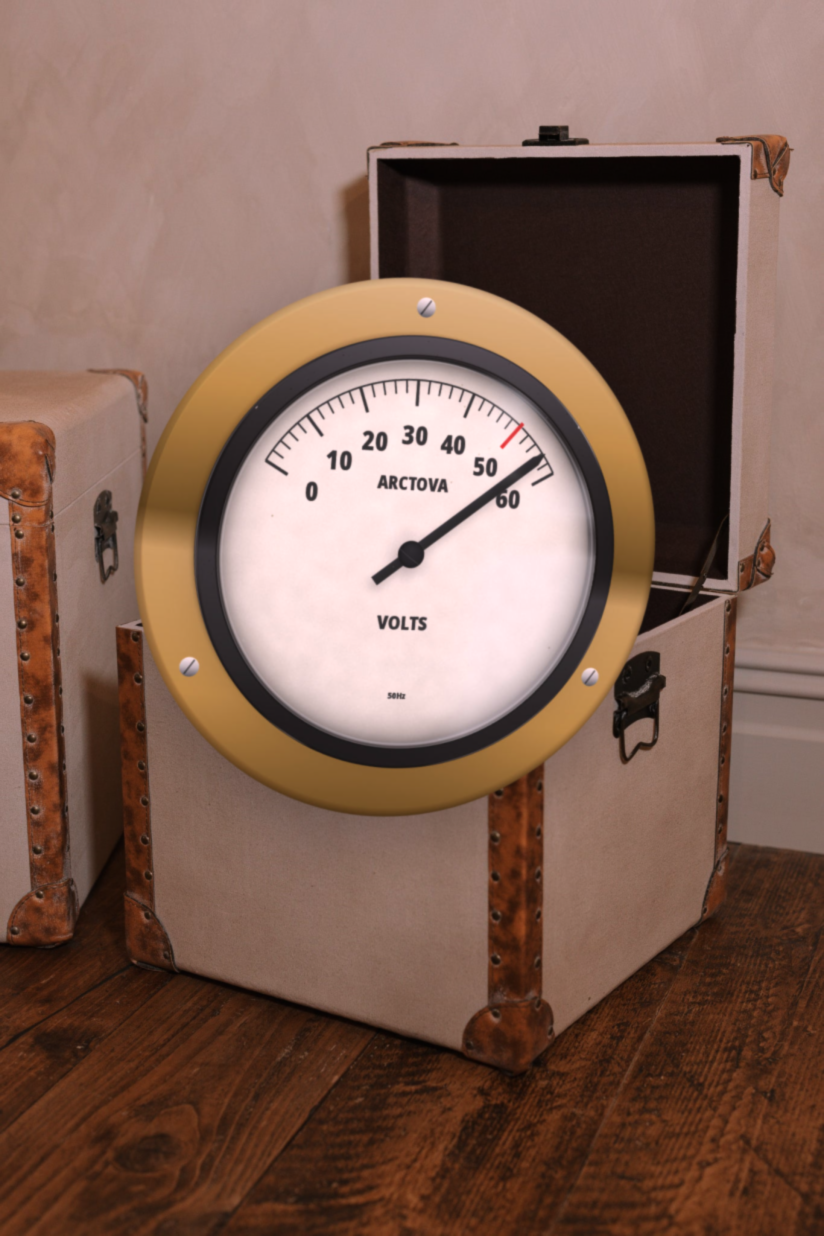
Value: 56 V
